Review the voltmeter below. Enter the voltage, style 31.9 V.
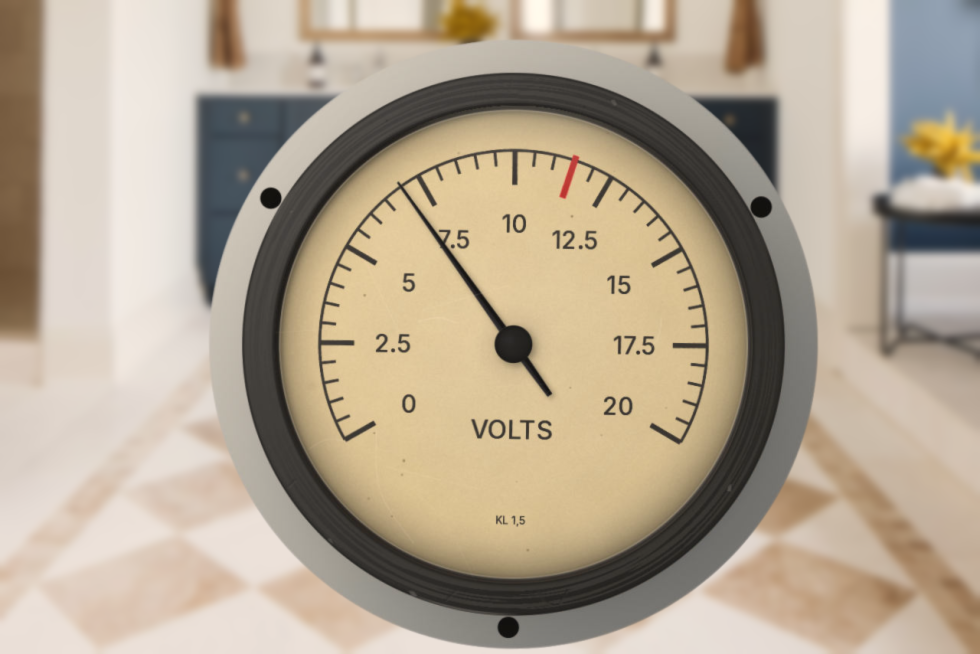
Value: 7 V
